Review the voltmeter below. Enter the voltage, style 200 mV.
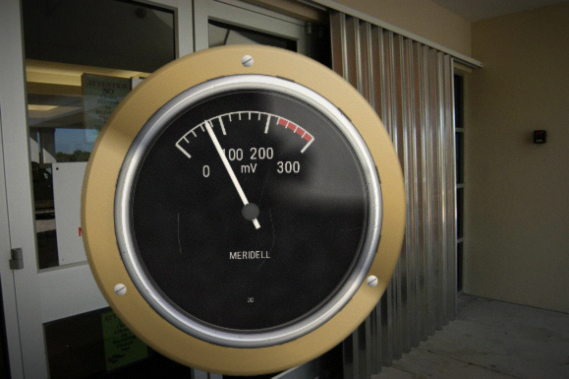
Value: 70 mV
